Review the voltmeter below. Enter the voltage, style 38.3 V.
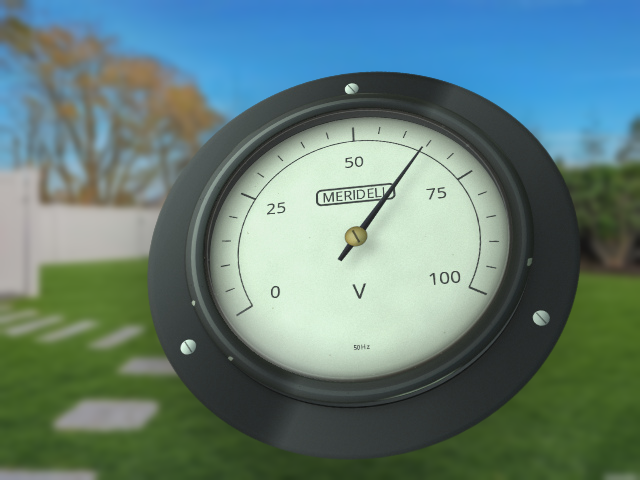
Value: 65 V
